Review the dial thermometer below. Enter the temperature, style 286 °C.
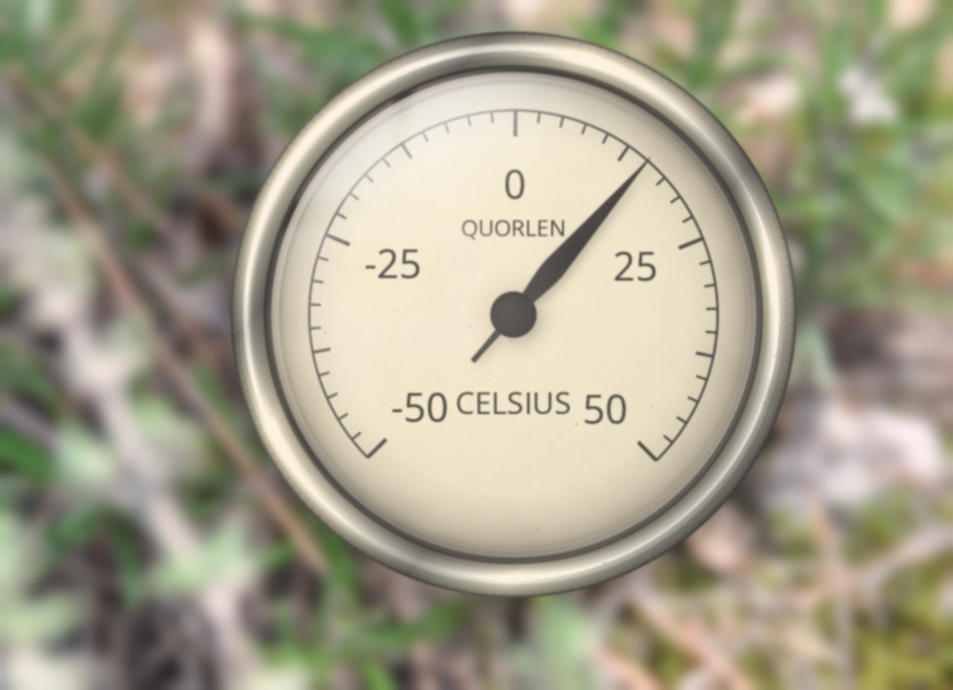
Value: 15 °C
